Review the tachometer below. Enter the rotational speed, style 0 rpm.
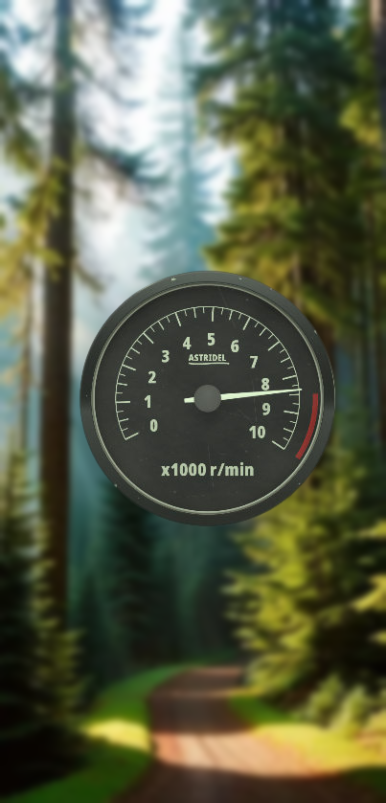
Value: 8375 rpm
